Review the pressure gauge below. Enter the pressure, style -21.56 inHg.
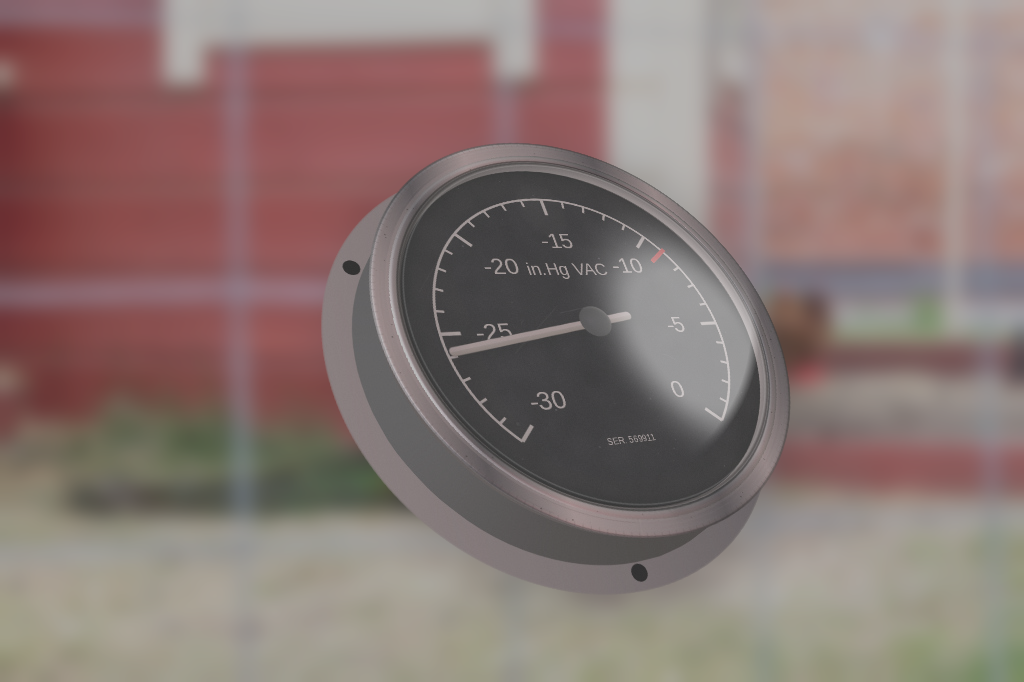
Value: -26 inHg
